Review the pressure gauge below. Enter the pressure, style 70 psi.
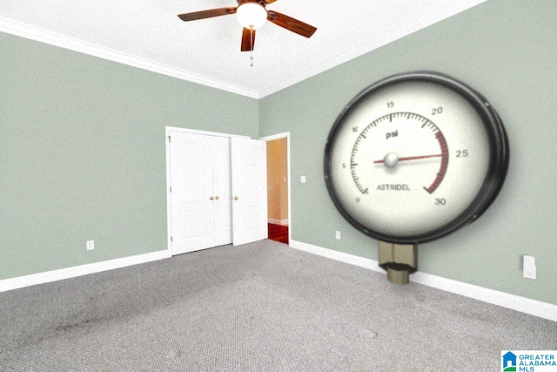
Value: 25 psi
